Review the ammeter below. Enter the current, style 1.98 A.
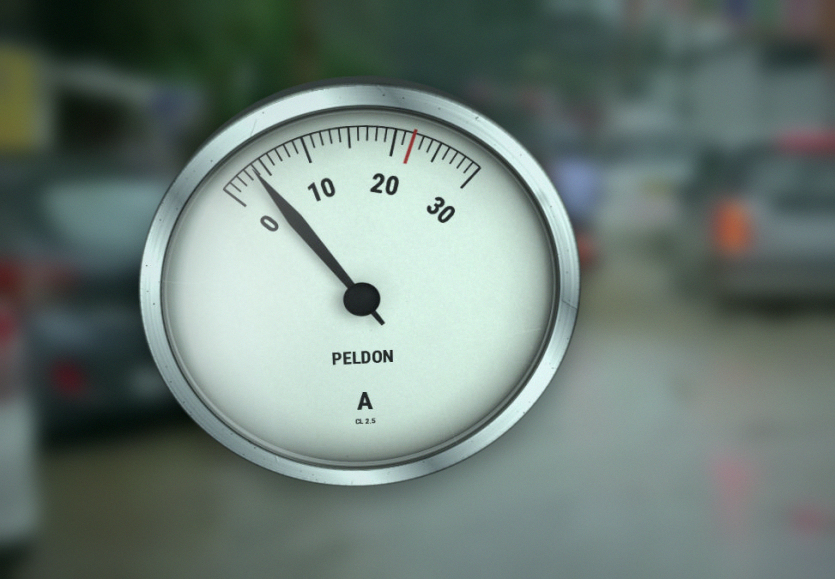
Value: 4 A
